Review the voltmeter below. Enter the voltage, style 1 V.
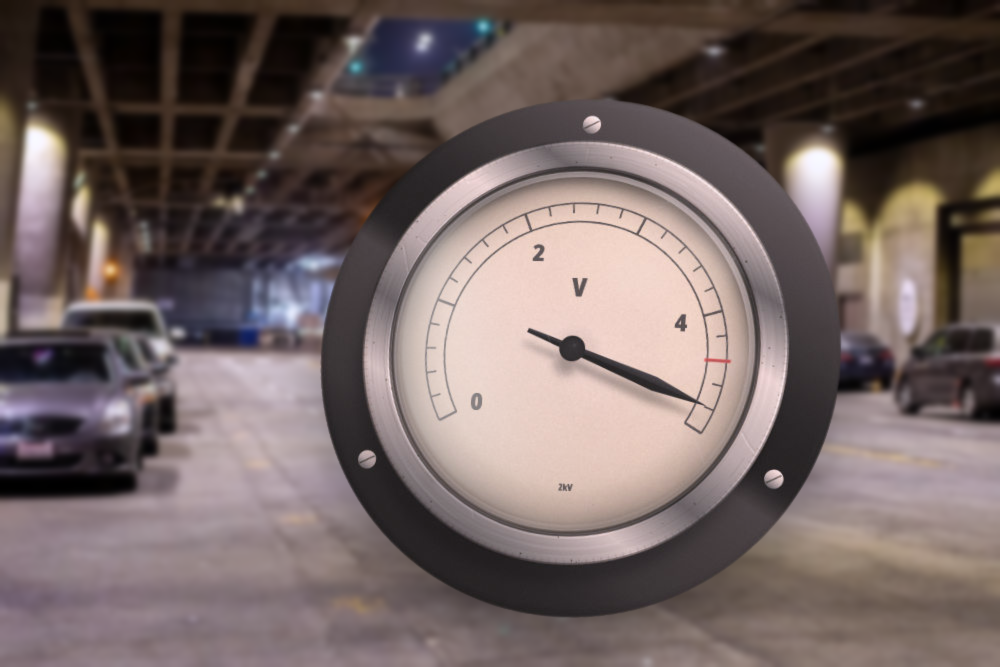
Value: 4.8 V
